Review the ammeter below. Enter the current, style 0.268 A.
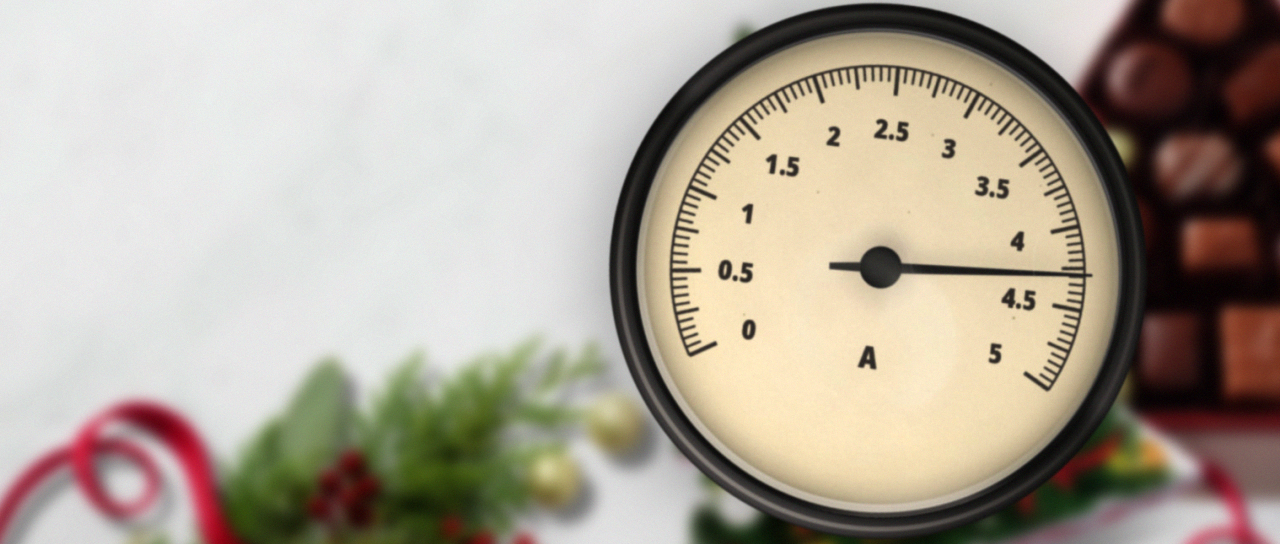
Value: 4.3 A
